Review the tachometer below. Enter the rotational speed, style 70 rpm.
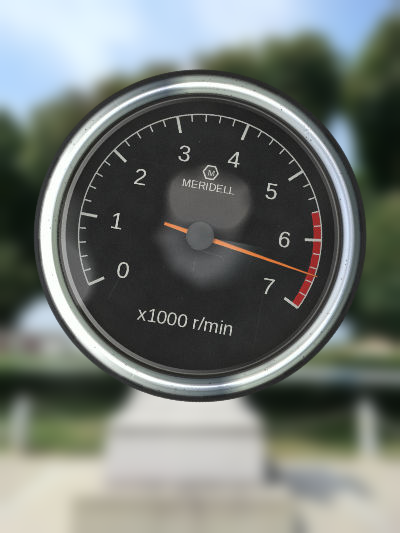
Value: 6500 rpm
